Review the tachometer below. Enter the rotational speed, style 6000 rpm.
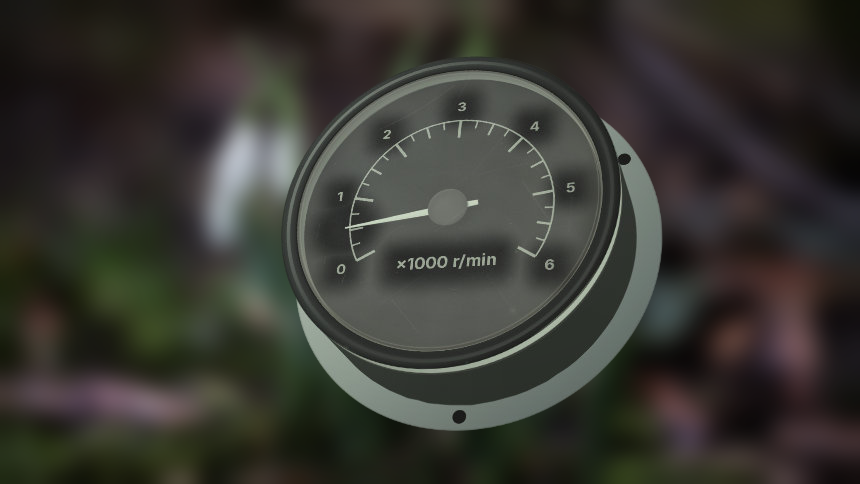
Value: 500 rpm
